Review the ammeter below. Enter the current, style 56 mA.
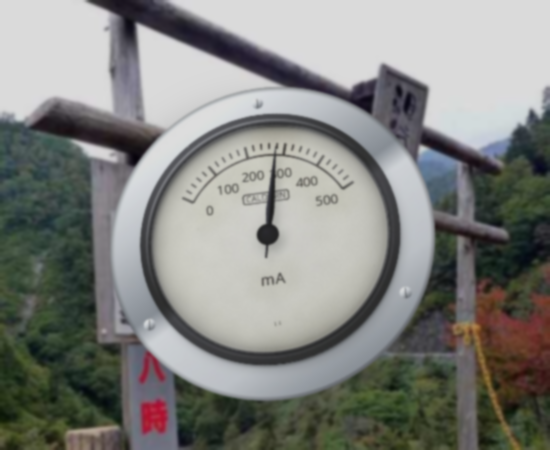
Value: 280 mA
